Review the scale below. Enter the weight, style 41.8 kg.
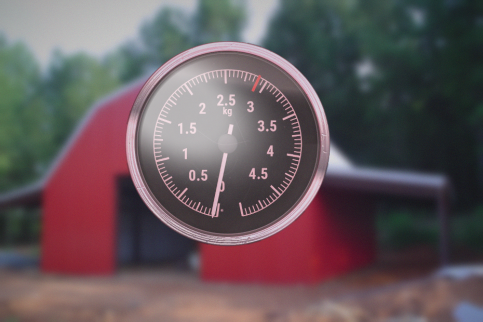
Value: 0.05 kg
